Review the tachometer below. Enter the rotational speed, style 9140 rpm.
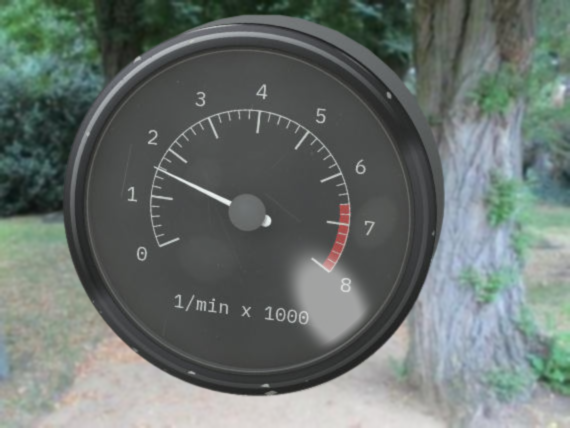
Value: 1600 rpm
